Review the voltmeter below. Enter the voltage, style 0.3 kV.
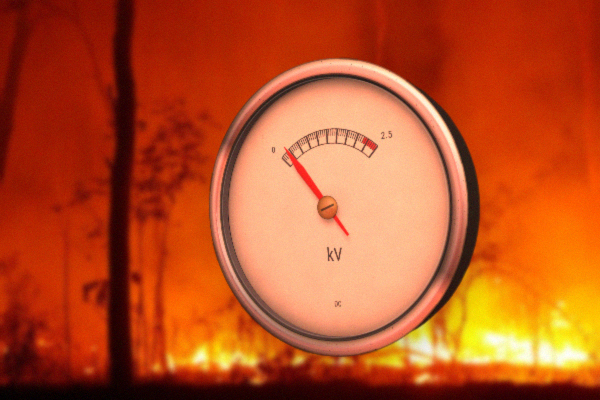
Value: 0.25 kV
